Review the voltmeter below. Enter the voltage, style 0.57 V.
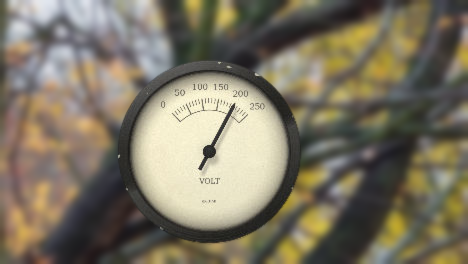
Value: 200 V
